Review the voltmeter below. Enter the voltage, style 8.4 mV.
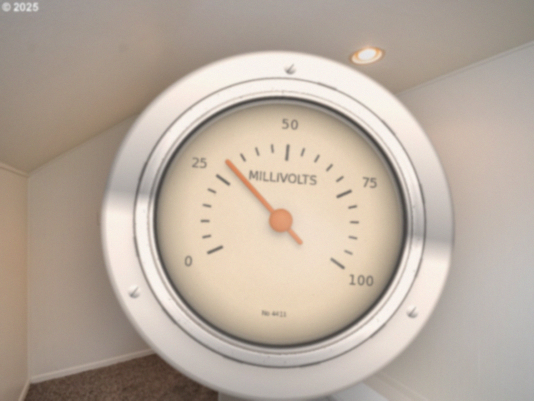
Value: 30 mV
